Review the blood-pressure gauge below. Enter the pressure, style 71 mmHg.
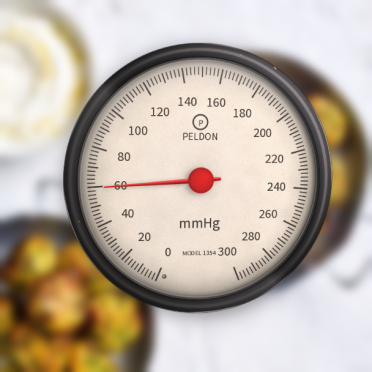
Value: 60 mmHg
